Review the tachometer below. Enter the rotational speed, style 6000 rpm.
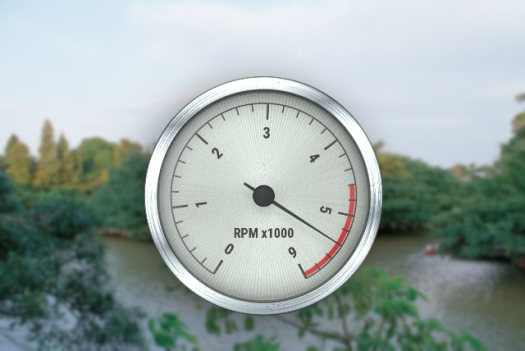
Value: 5400 rpm
